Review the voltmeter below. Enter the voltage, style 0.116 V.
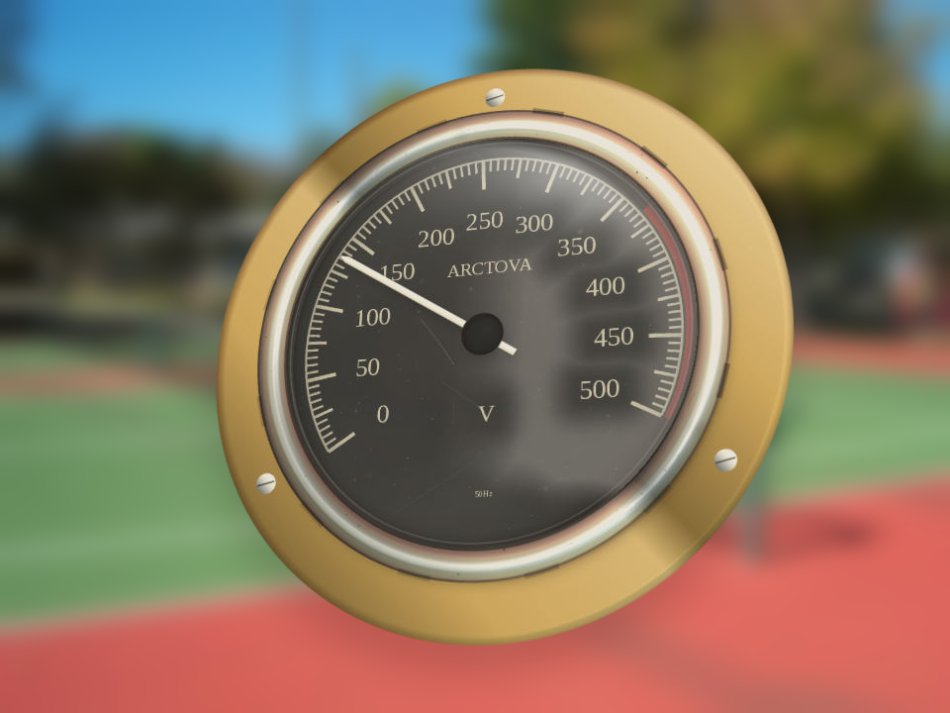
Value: 135 V
